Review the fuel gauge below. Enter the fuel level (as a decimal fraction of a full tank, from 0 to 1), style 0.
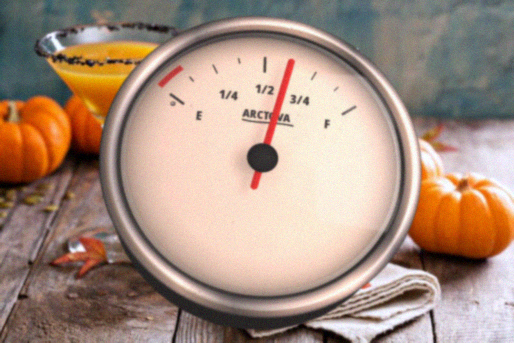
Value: 0.625
